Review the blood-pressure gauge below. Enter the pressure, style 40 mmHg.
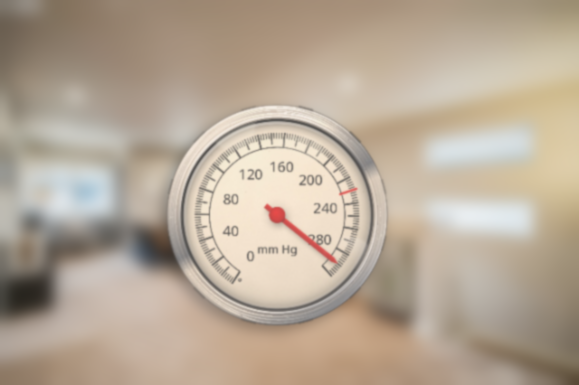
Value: 290 mmHg
